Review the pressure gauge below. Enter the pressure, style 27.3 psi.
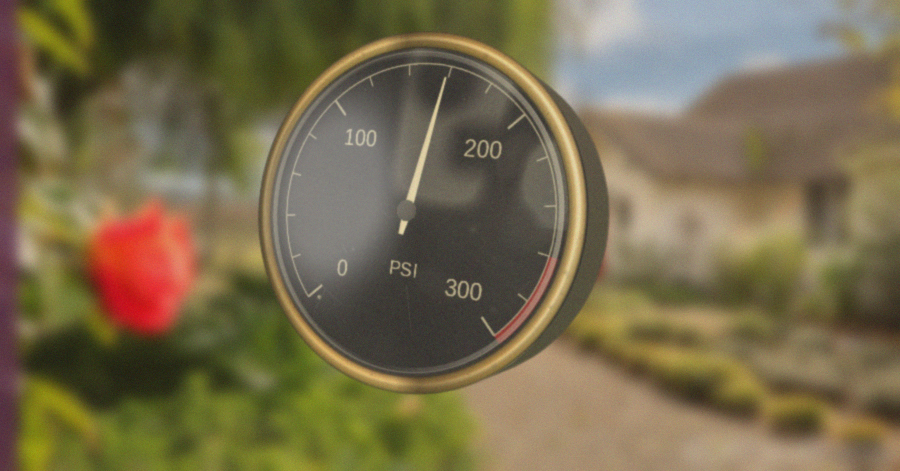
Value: 160 psi
